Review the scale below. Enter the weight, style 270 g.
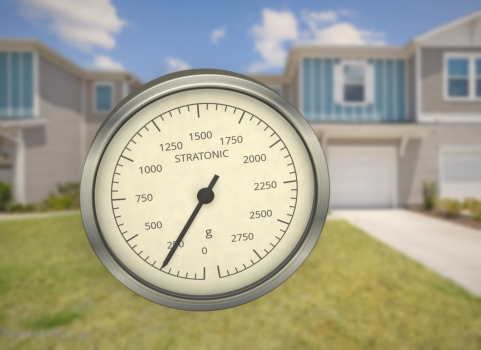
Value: 250 g
